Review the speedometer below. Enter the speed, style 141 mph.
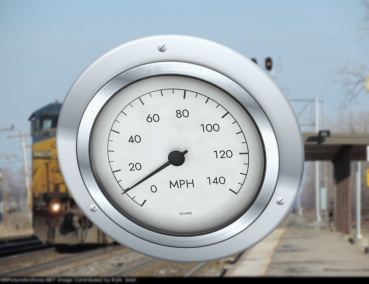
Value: 10 mph
